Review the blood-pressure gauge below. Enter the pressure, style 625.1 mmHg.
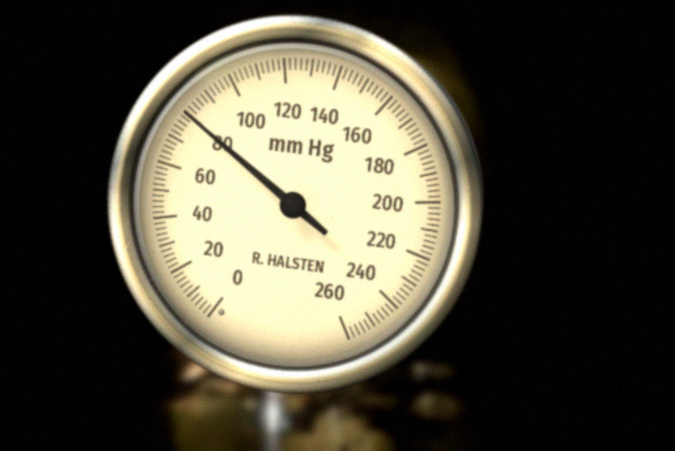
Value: 80 mmHg
